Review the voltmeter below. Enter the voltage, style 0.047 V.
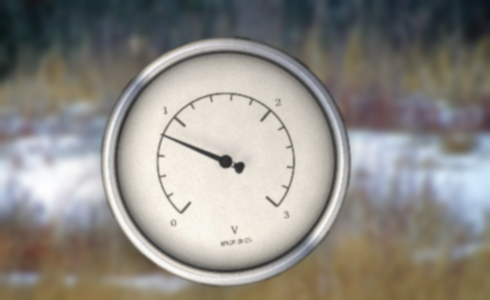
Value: 0.8 V
